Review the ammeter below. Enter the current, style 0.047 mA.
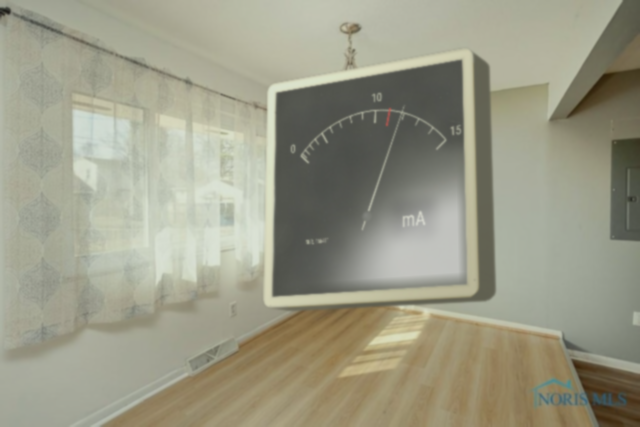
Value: 12 mA
